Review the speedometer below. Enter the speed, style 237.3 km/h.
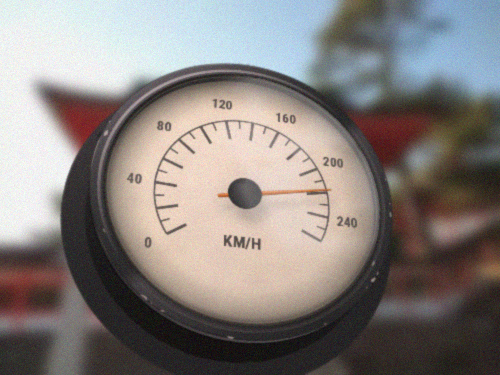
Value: 220 km/h
